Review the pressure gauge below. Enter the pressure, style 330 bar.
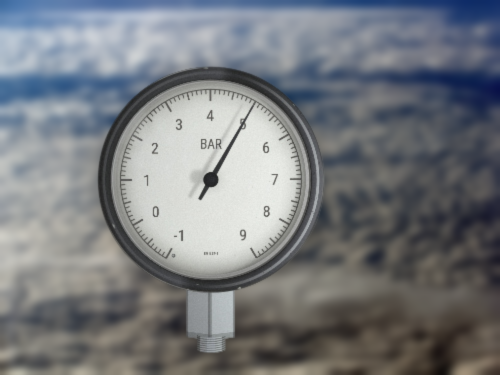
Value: 5 bar
